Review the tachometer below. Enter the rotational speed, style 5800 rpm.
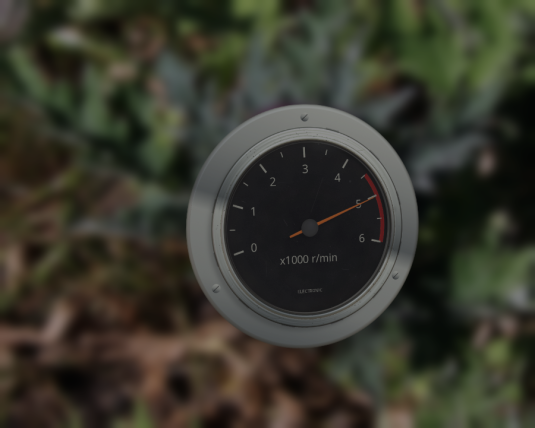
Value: 5000 rpm
